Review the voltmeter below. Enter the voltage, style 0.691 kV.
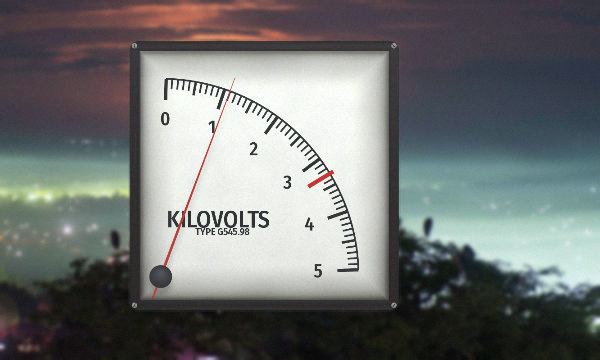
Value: 1.1 kV
